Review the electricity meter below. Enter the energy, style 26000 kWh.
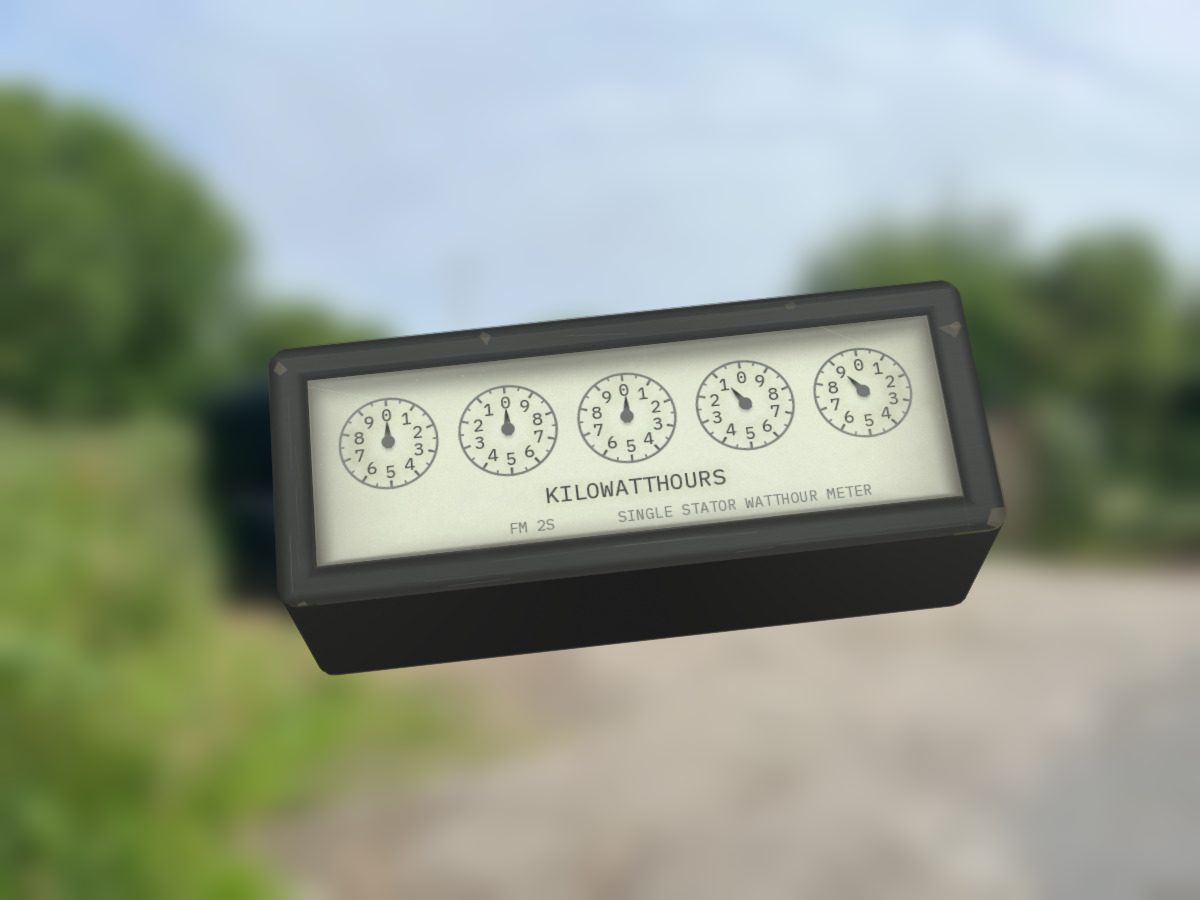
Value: 9 kWh
